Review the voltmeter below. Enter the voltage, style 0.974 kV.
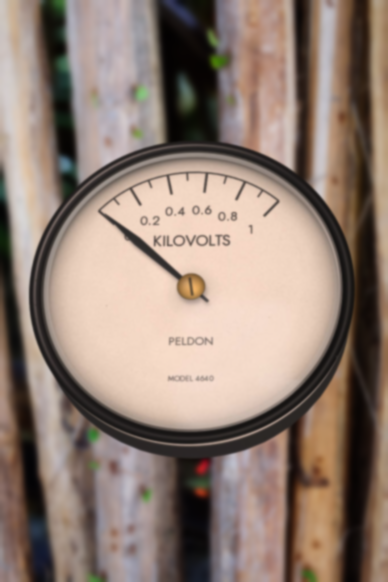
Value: 0 kV
